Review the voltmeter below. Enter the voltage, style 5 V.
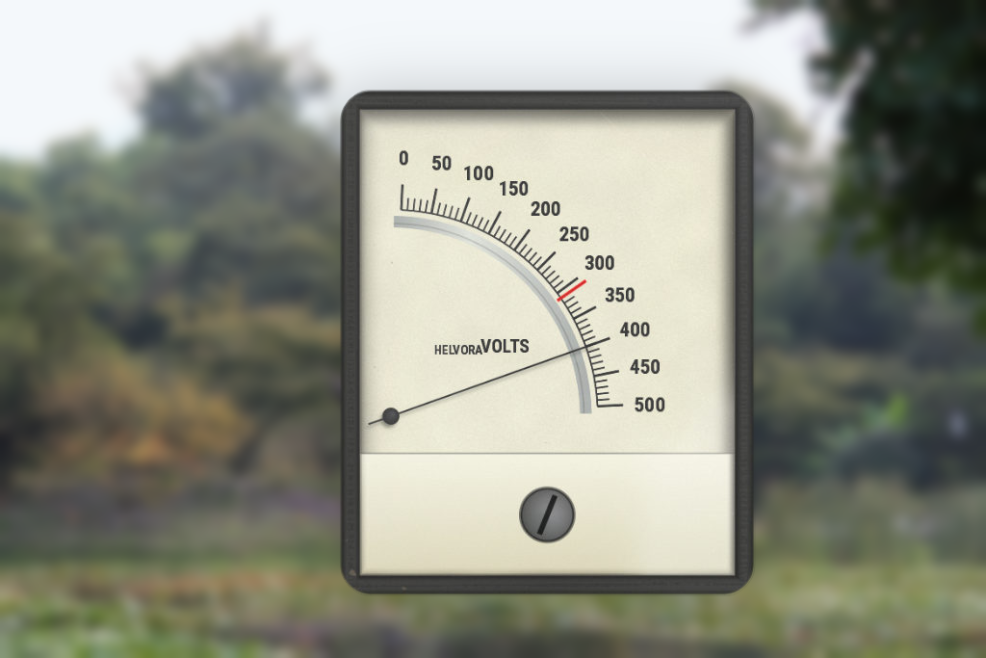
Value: 400 V
